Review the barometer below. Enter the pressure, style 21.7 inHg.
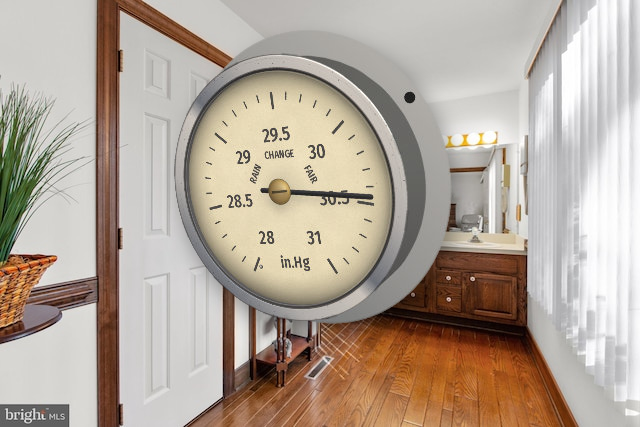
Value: 30.45 inHg
